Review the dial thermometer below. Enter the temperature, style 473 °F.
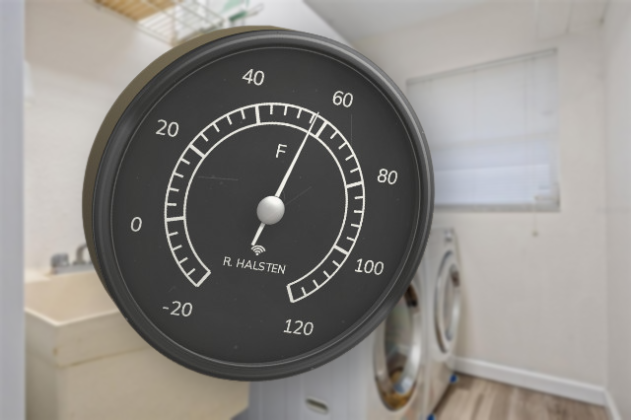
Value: 56 °F
